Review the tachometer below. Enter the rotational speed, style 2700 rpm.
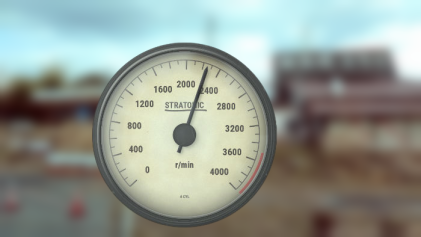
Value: 2250 rpm
